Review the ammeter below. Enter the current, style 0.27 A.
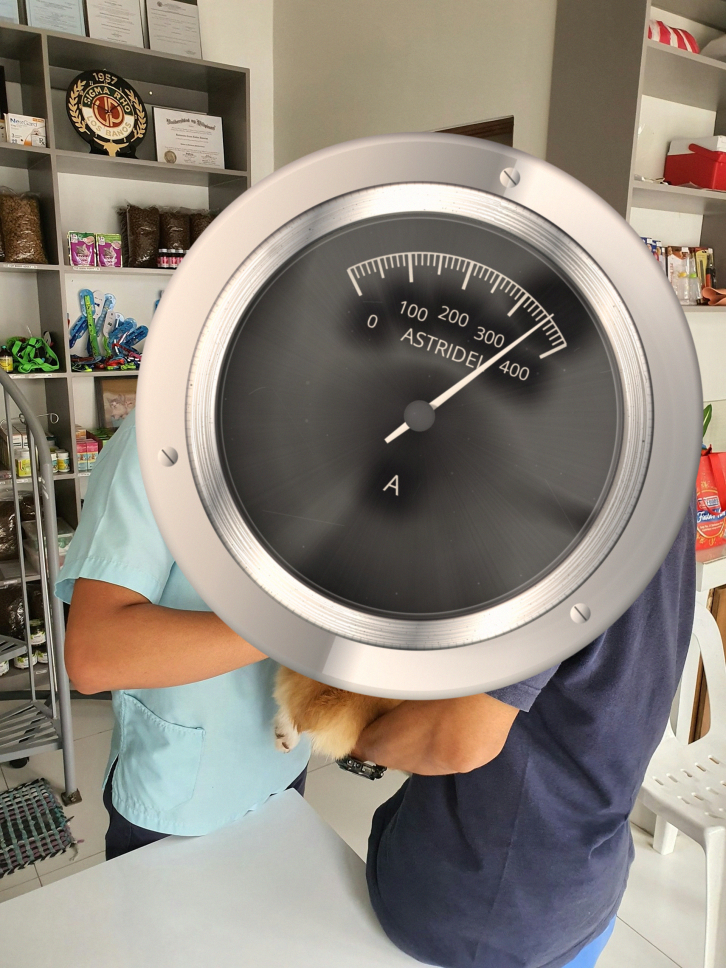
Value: 350 A
